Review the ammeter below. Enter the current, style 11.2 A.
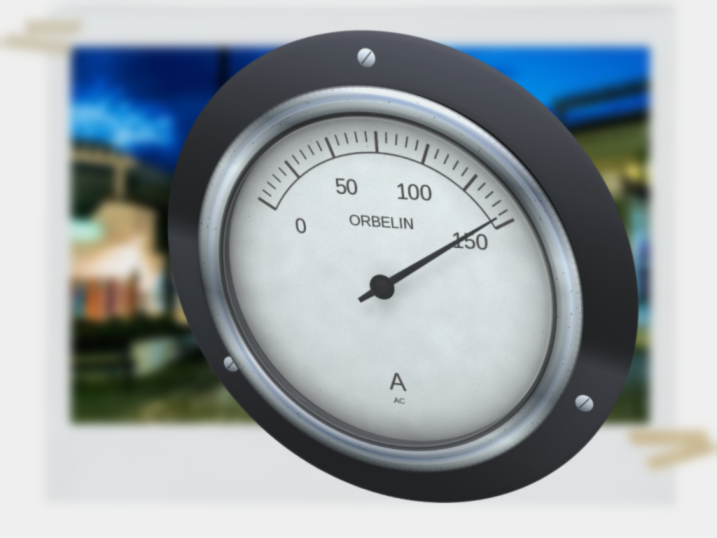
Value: 145 A
